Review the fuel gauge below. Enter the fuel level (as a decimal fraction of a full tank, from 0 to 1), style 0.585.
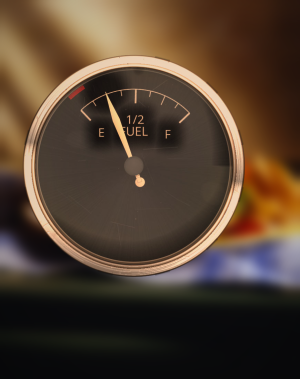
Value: 0.25
